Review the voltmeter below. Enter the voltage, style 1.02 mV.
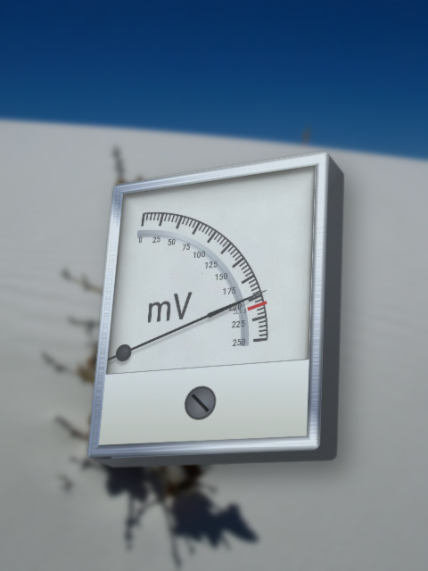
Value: 200 mV
